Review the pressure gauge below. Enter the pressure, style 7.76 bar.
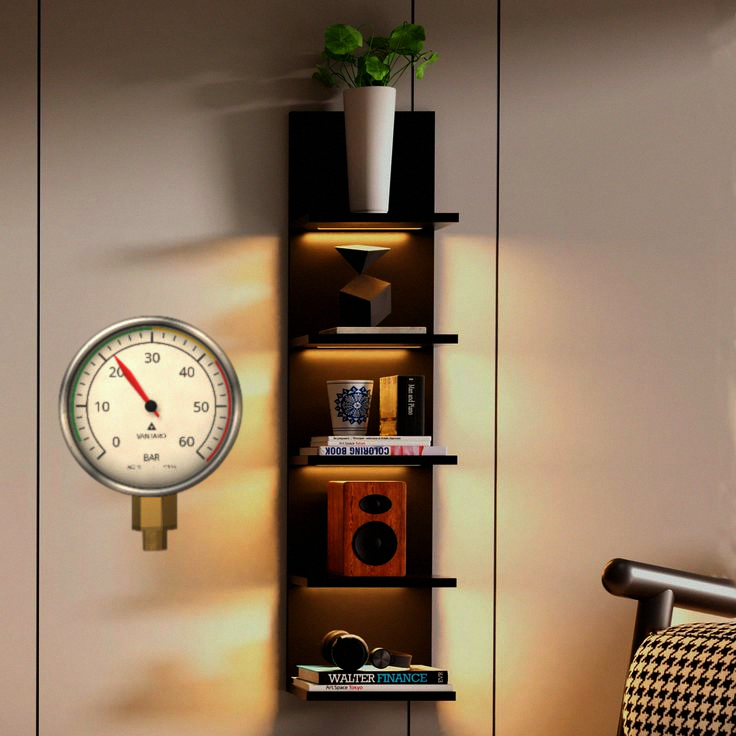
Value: 22 bar
